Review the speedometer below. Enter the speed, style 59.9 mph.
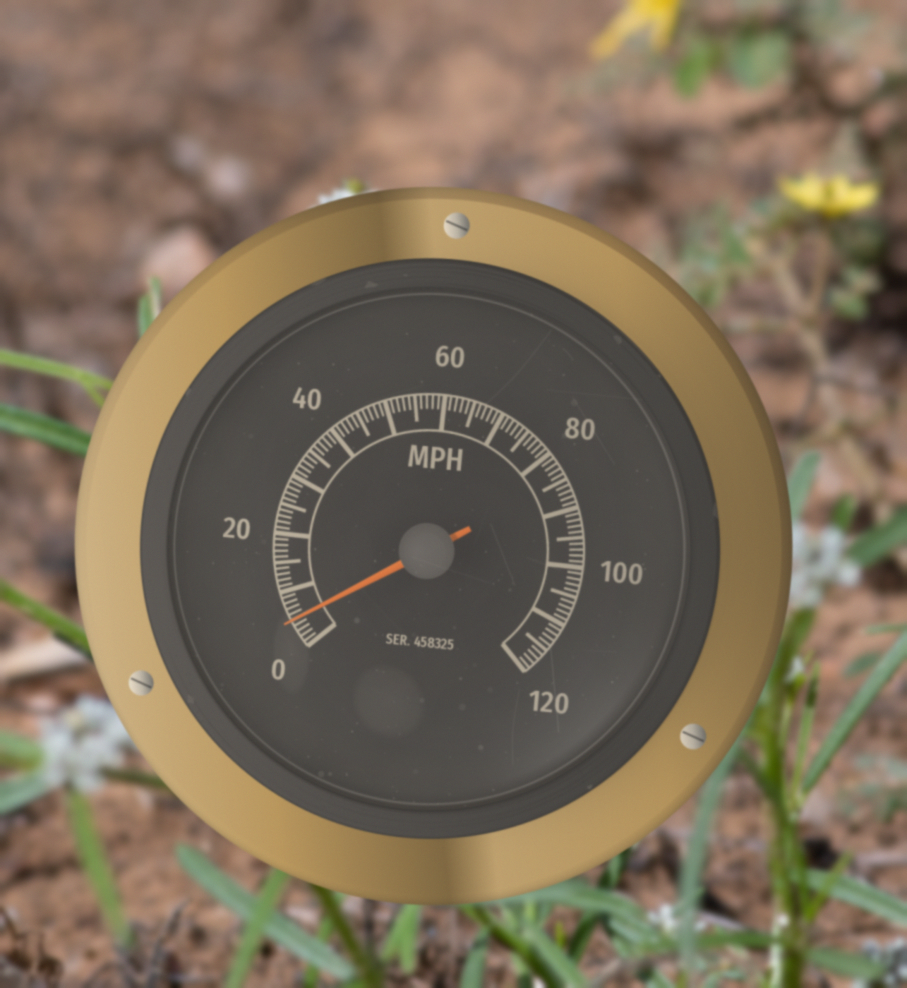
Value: 5 mph
